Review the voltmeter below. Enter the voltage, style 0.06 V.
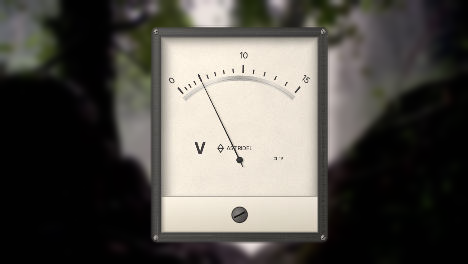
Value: 5 V
